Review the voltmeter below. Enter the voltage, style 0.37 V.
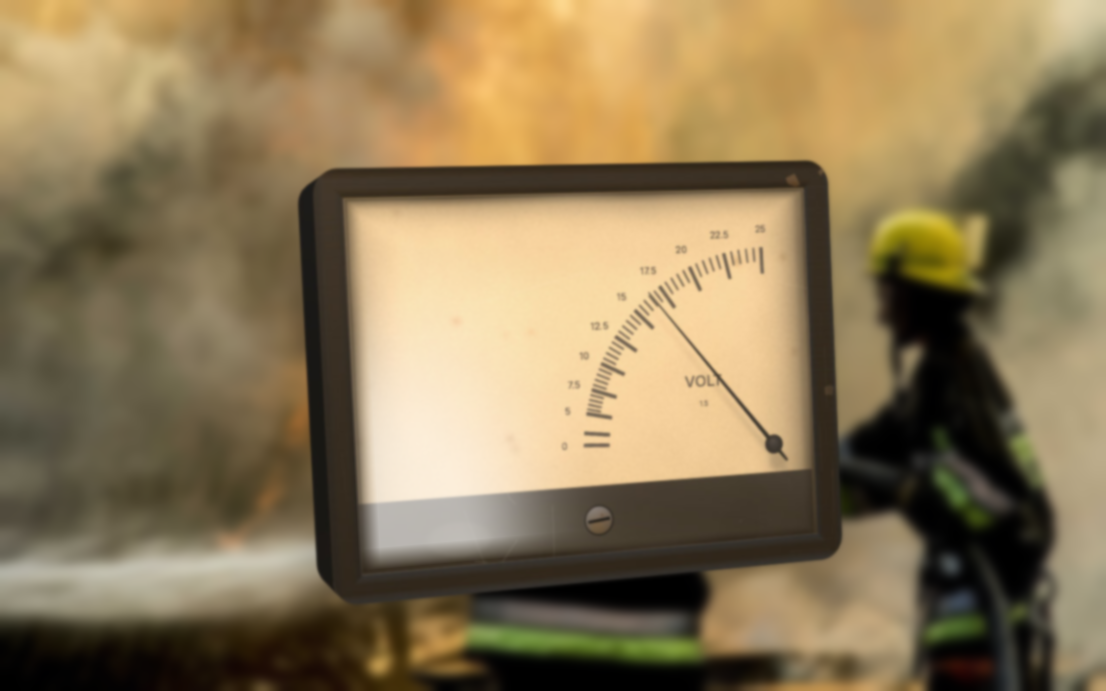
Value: 16.5 V
